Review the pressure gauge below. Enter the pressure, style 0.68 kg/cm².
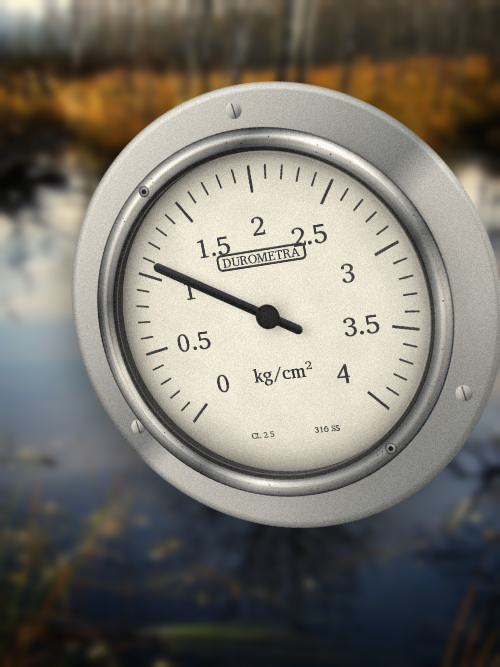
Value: 1.1 kg/cm²
